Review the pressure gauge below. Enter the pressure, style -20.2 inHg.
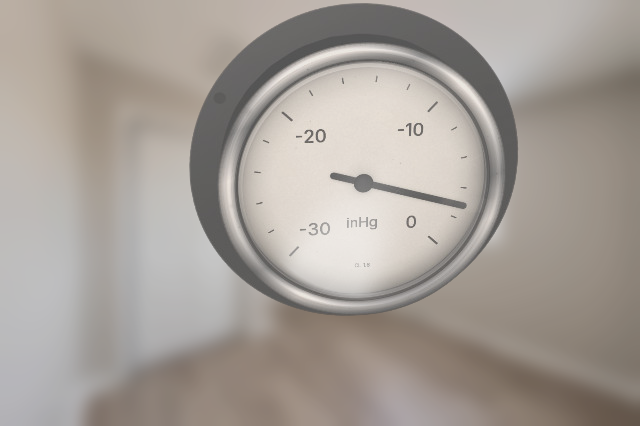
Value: -3 inHg
